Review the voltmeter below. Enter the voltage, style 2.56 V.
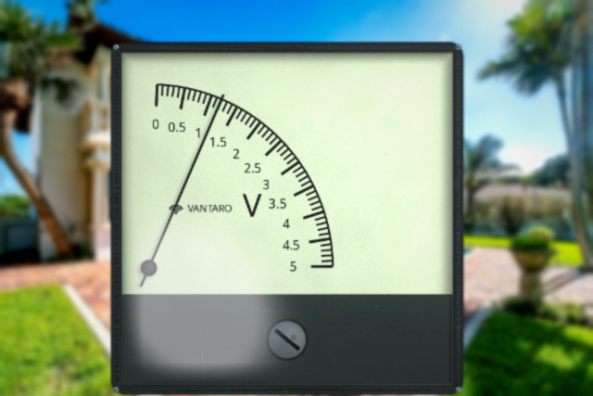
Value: 1.2 V
